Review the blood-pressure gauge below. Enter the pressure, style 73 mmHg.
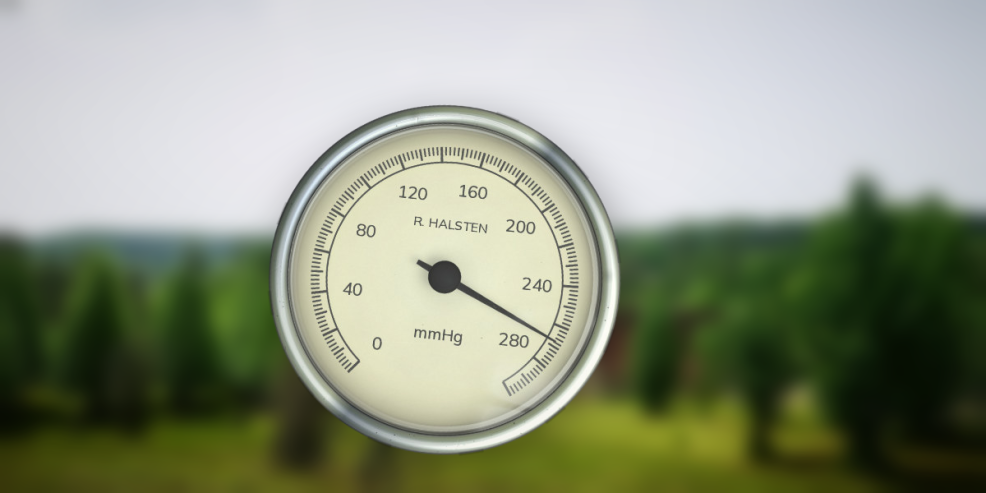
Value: 268 mmHg
